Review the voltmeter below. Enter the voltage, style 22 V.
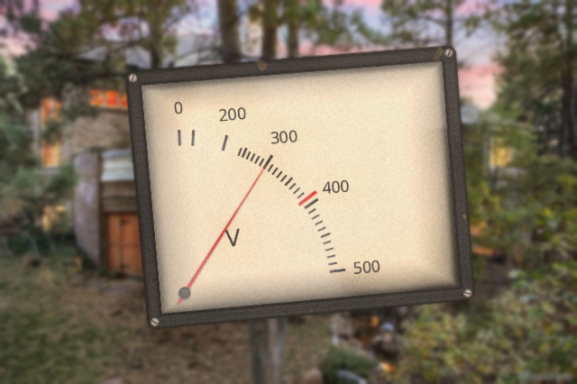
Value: 300 V
